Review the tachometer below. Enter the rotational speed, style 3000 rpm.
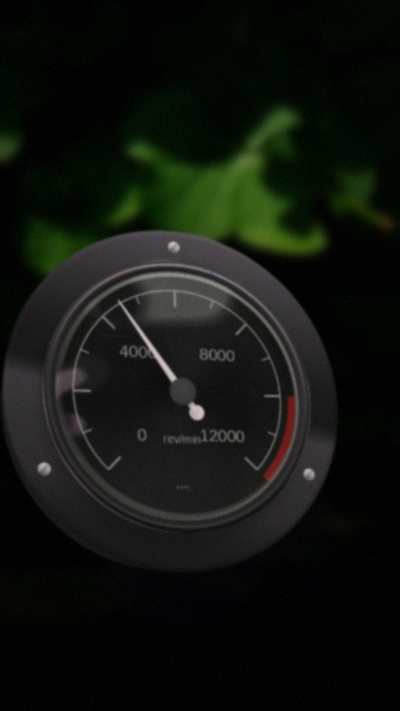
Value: 4500 rpm
